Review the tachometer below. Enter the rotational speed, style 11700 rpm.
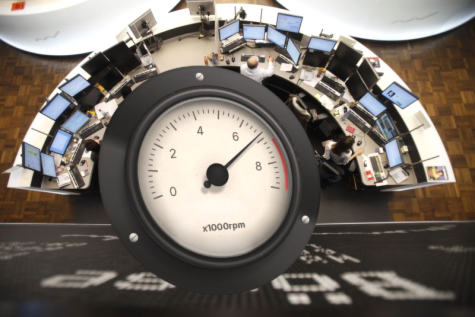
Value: 6800 rpm
